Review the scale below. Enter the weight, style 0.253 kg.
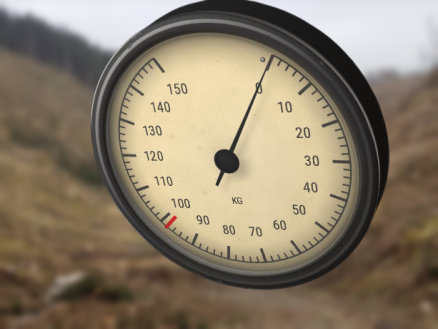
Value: 0 kg
